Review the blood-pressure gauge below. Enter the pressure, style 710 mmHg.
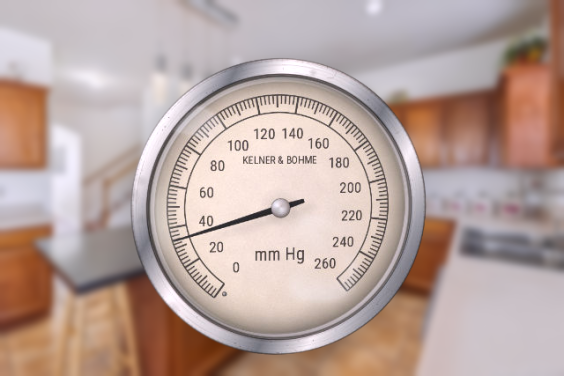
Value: 34 mmHg
